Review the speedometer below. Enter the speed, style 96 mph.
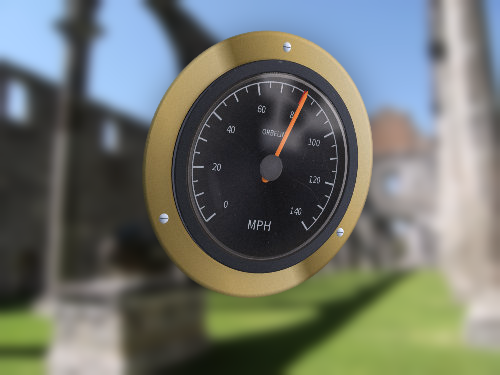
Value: 80 mph
